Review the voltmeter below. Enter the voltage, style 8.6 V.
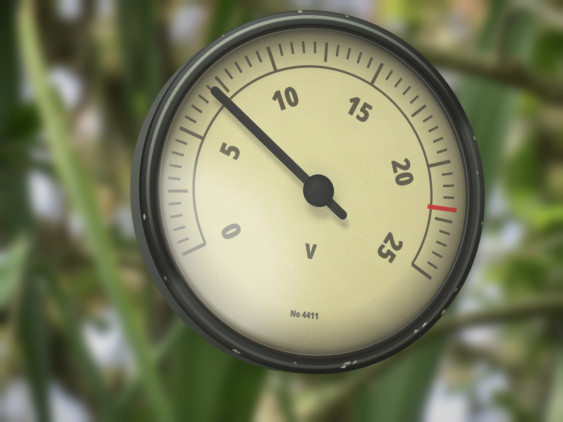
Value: 7 V
